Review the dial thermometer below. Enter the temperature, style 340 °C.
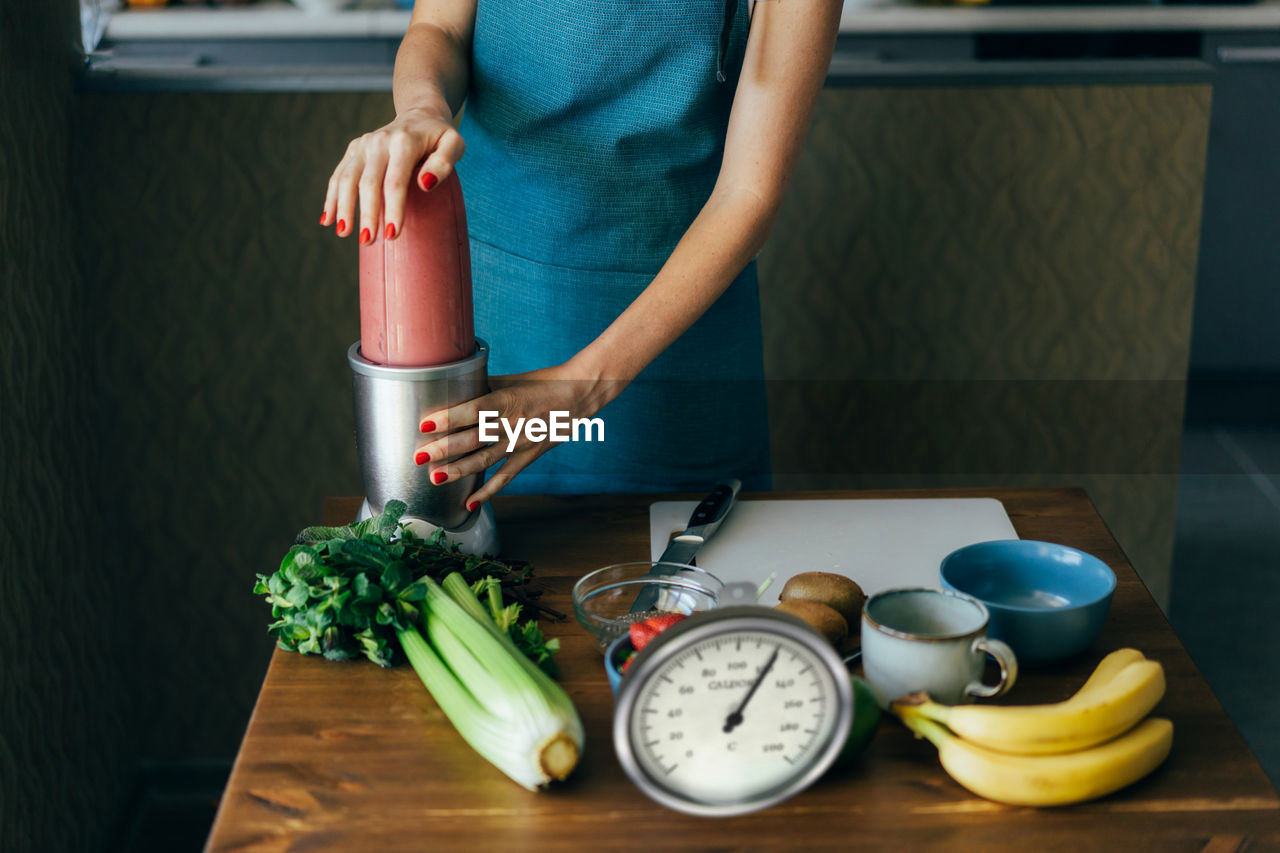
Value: 120 °C
